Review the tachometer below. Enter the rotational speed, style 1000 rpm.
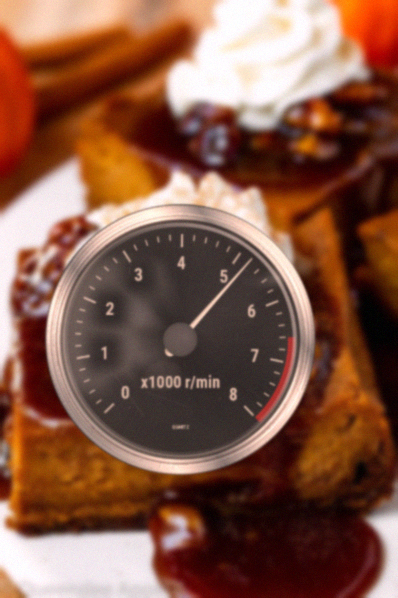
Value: 5200 rpm
